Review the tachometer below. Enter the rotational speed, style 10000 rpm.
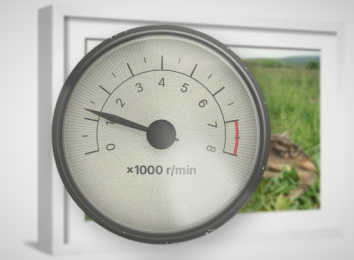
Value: 1250 rpm
